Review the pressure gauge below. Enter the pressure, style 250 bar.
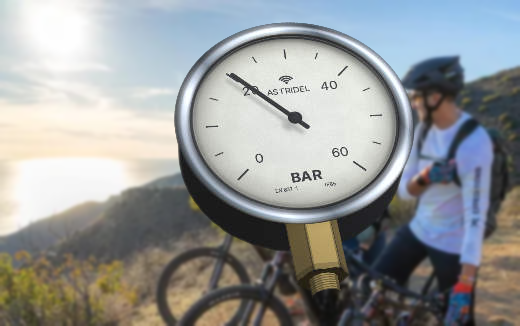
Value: 20 bar
